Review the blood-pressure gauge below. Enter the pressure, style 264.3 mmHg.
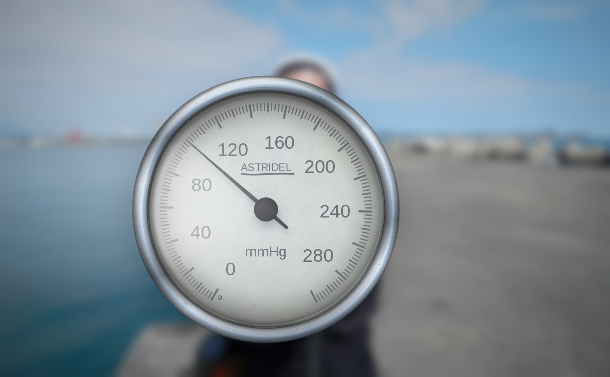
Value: 100 mmHg
